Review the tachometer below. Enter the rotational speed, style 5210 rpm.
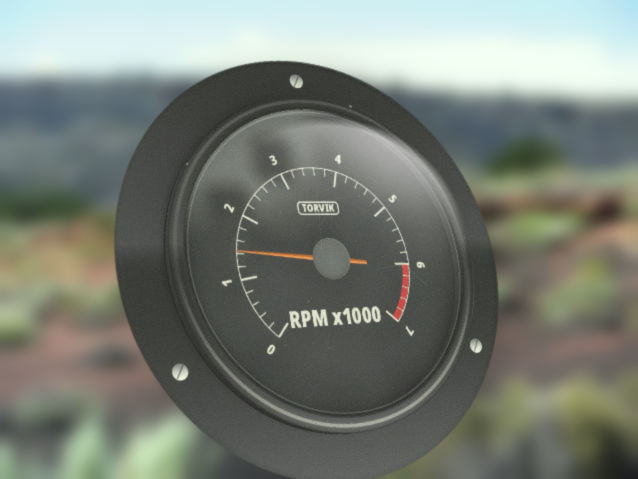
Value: 1400 rpm
